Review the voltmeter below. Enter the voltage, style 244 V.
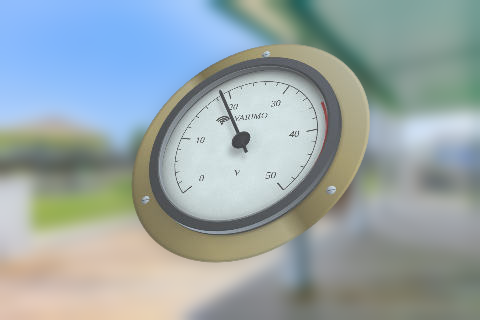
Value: 19 V
